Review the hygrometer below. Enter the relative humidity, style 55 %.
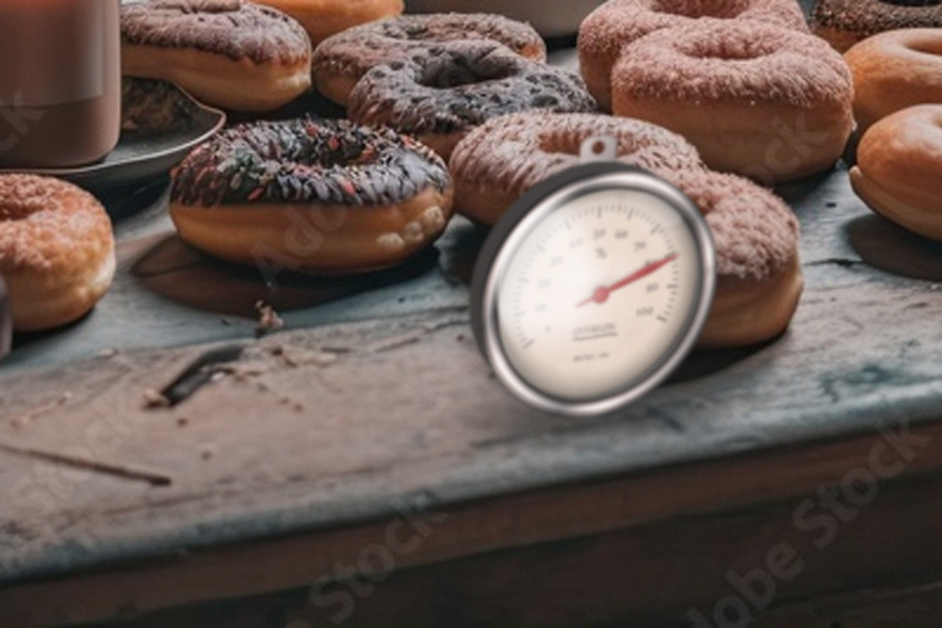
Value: 80 %
